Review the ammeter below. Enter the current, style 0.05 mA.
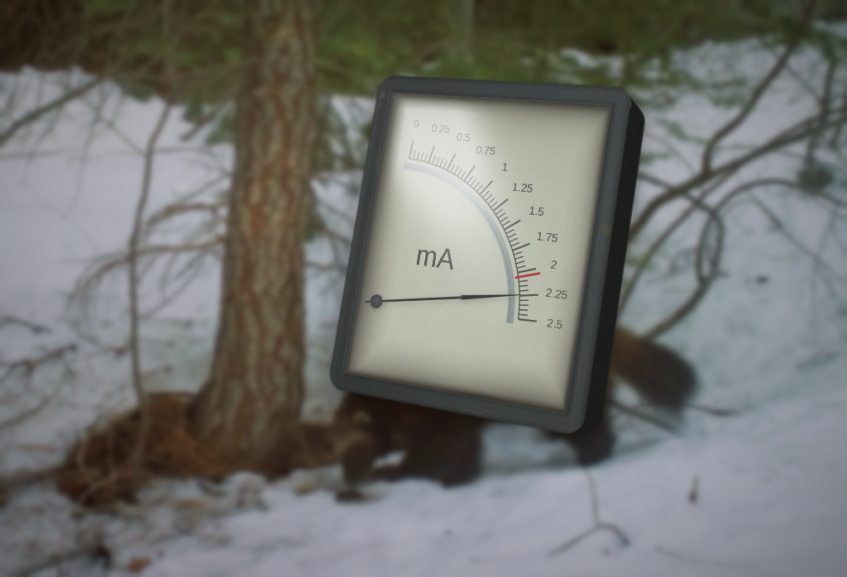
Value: 2.25 mA
